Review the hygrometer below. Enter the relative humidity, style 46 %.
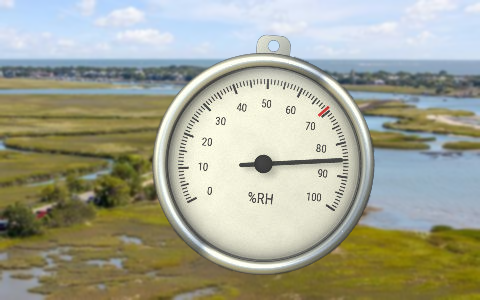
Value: 85 %
